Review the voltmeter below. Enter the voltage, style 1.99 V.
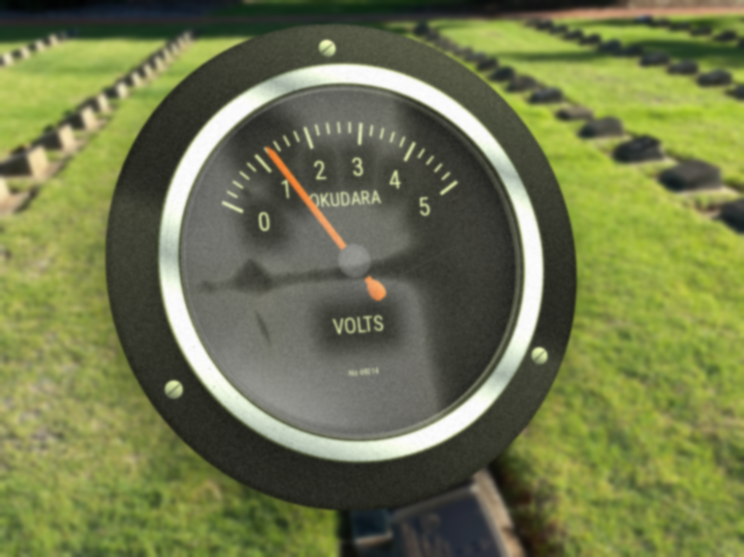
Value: 1.2 V
